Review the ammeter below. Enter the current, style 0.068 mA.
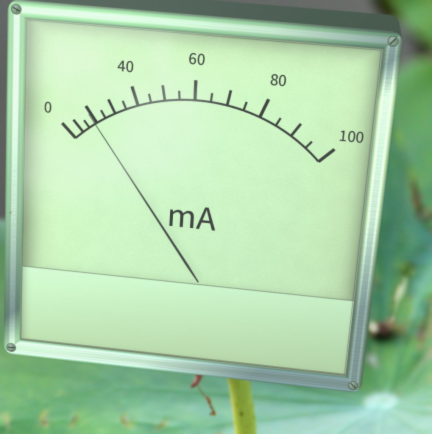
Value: 20 mA
